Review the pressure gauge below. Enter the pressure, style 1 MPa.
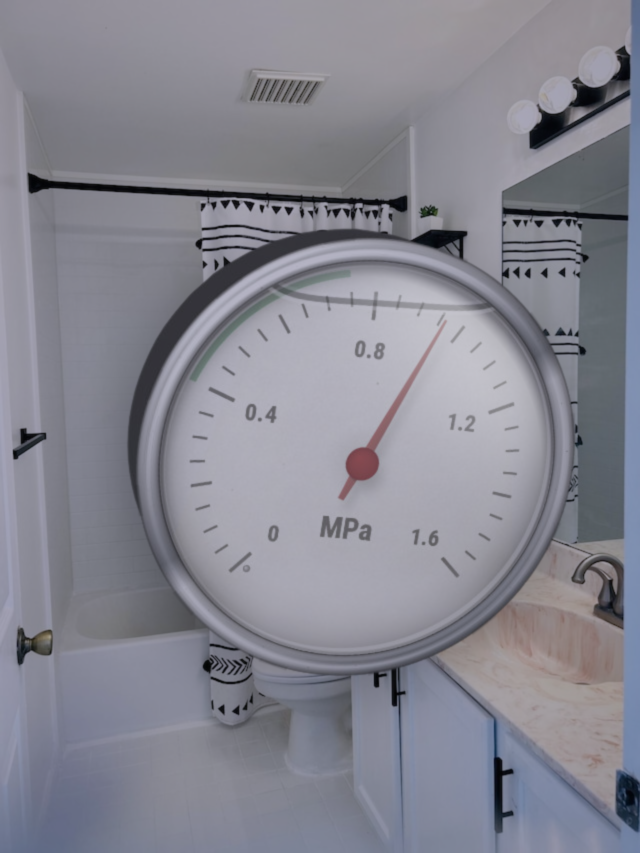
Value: 0.95 MPa
